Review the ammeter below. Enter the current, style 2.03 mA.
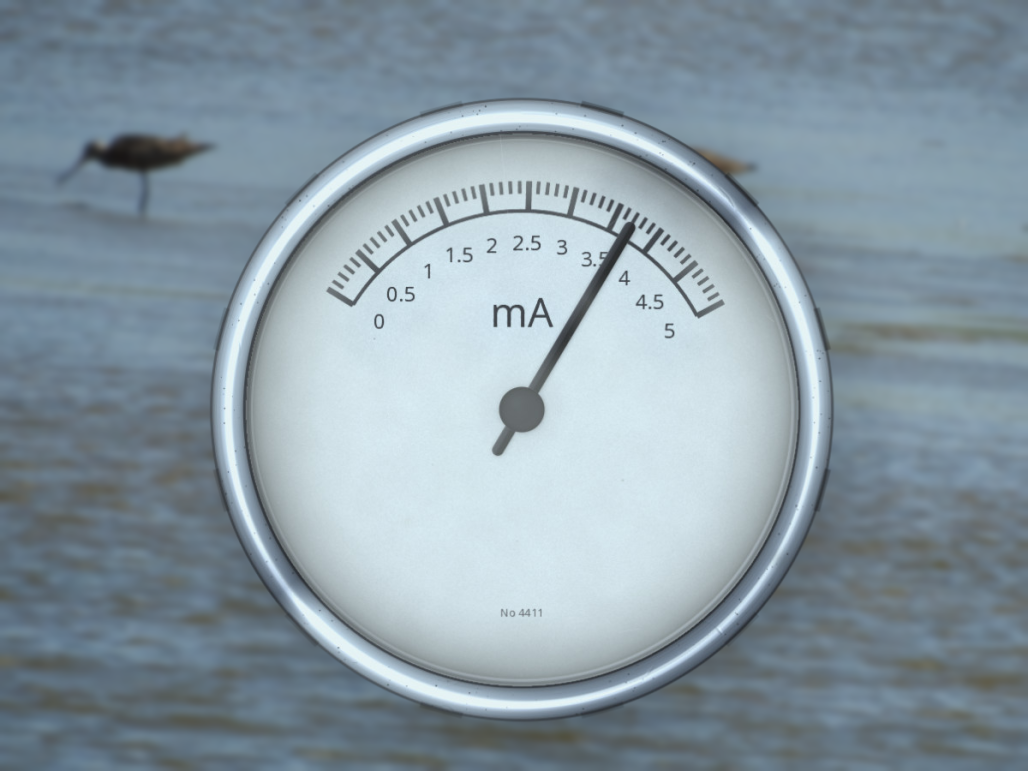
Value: 3.7 mA
